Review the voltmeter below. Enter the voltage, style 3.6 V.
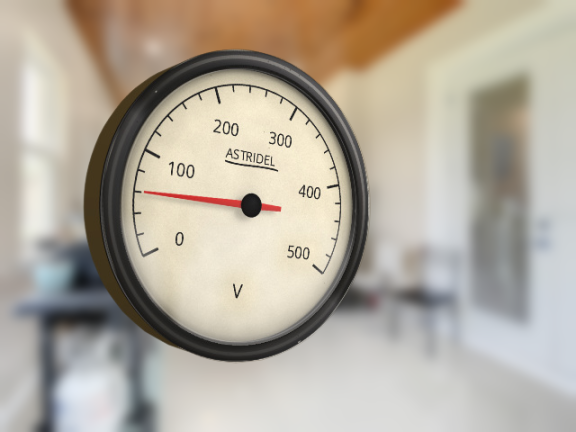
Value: 60 V
